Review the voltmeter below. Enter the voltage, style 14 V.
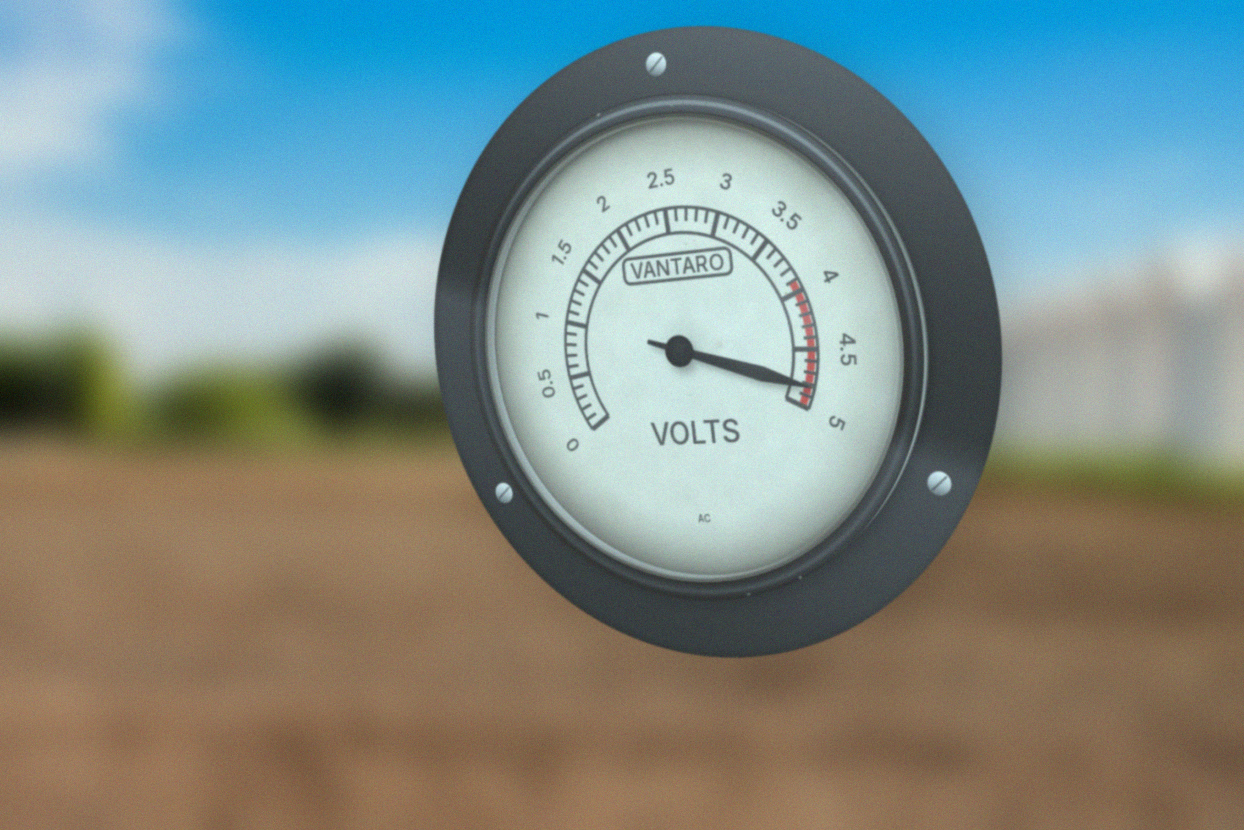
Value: 4.8 V
